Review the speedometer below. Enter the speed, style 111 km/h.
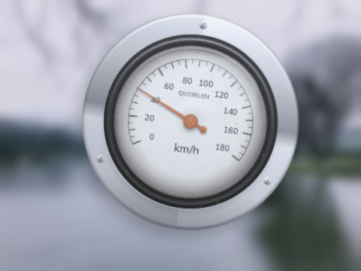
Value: 40 km/h
